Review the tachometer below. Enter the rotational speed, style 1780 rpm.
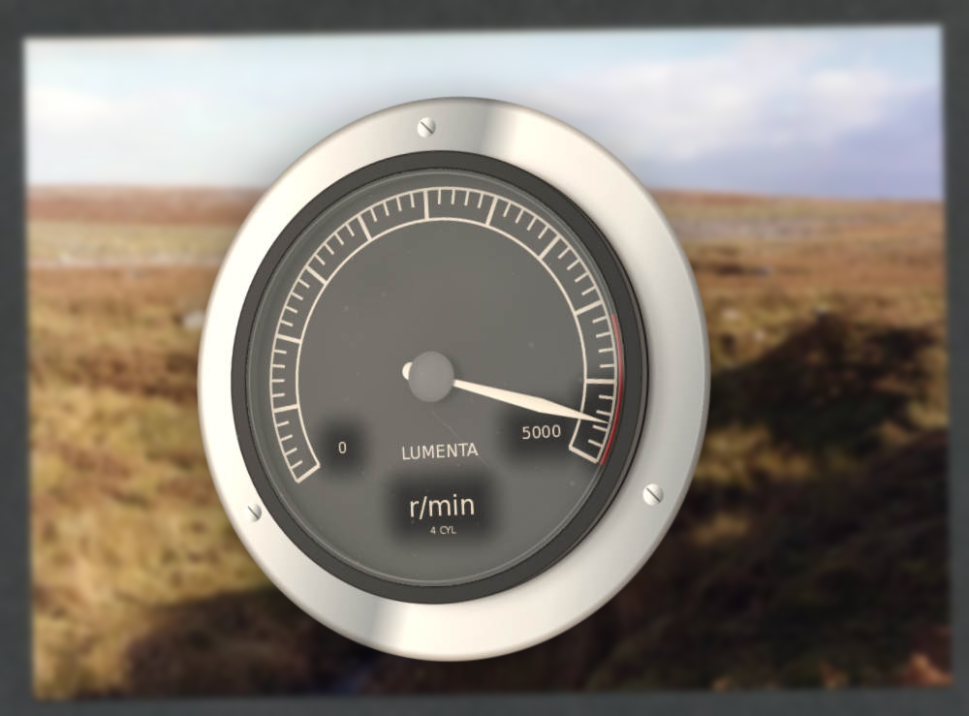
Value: 4750 rpm
